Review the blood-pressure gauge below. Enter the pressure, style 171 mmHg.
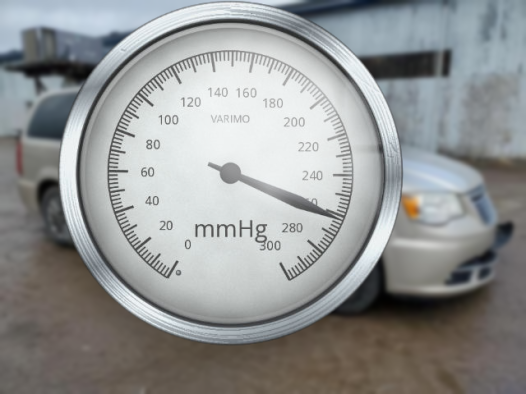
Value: 262 mmHg
